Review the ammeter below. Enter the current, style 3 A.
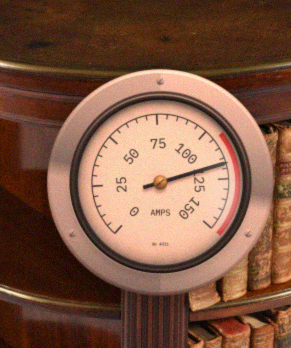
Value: 117.5 A
